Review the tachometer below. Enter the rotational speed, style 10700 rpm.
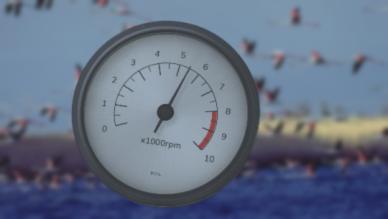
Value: 5500 rpm
